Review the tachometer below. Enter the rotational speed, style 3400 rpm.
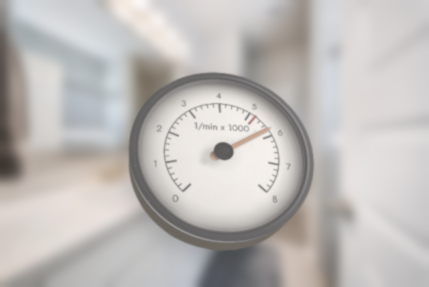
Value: 5800 rpm
